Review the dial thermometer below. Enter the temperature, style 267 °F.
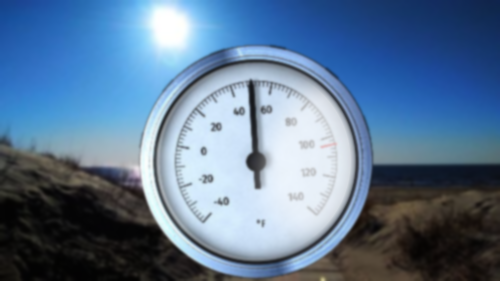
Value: 50 °F
